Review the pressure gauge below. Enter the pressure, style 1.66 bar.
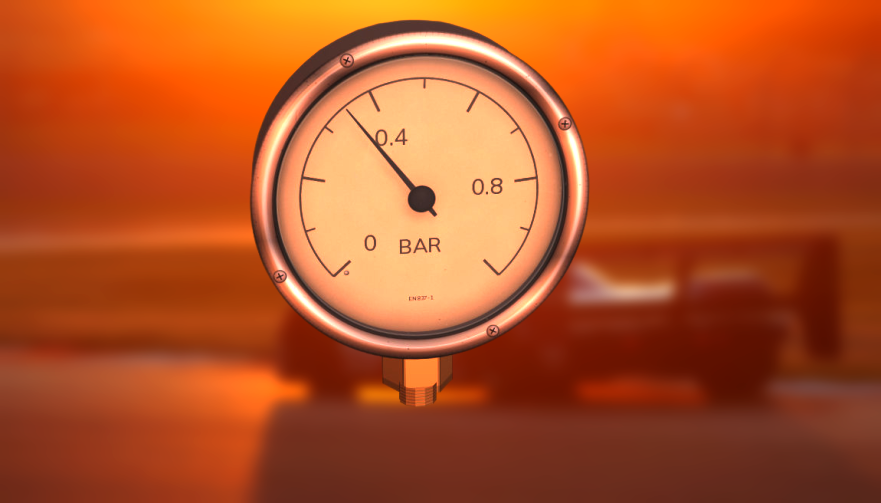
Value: 0.35 bar
